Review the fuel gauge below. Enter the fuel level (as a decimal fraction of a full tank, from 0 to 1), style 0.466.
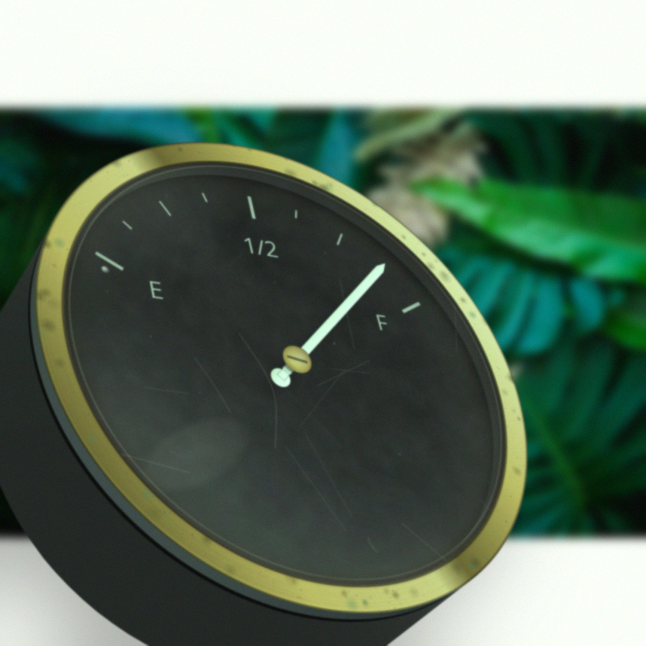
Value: 0.875
